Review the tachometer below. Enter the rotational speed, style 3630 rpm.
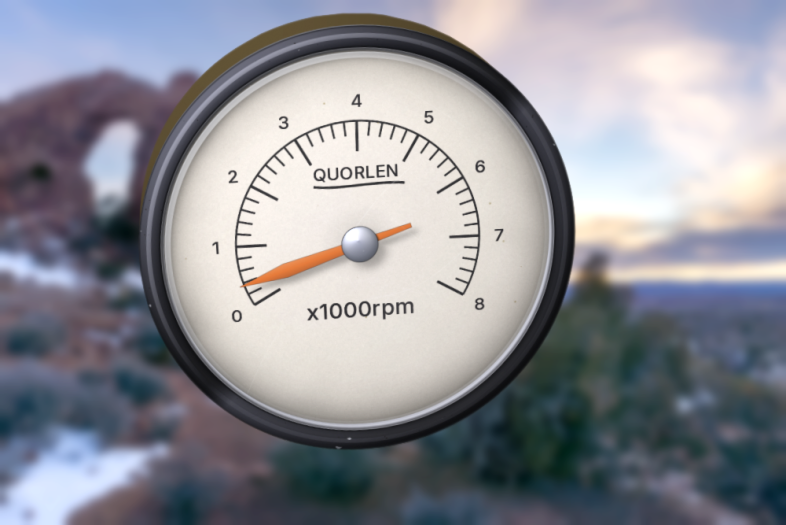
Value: 400 rpm
